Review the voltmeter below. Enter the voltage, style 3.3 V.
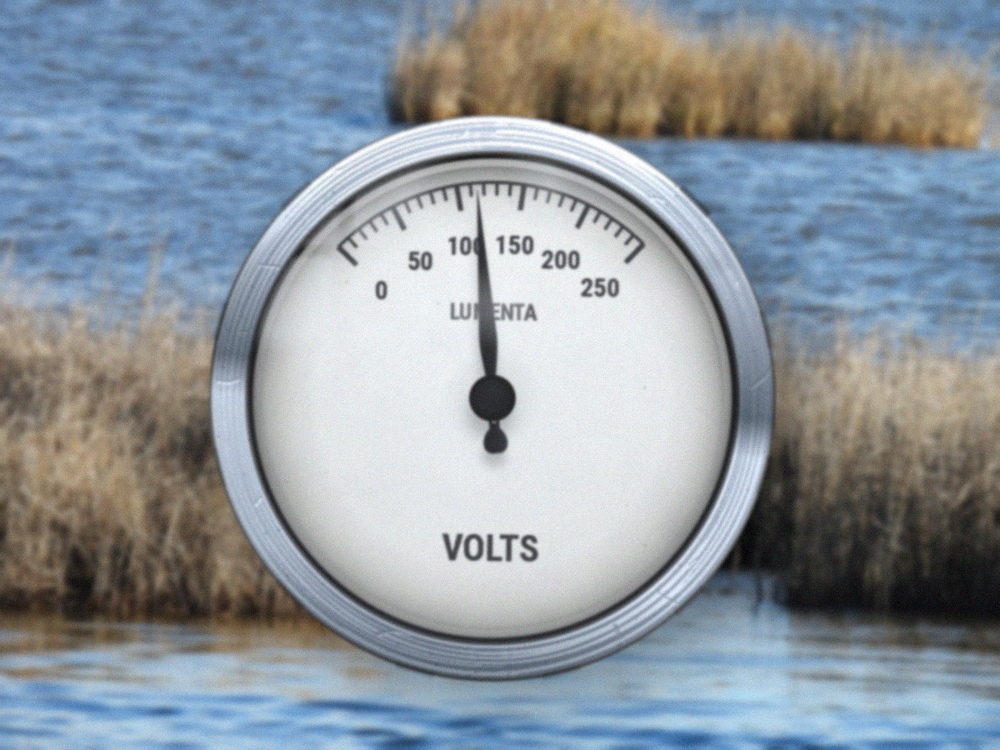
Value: 115 V
